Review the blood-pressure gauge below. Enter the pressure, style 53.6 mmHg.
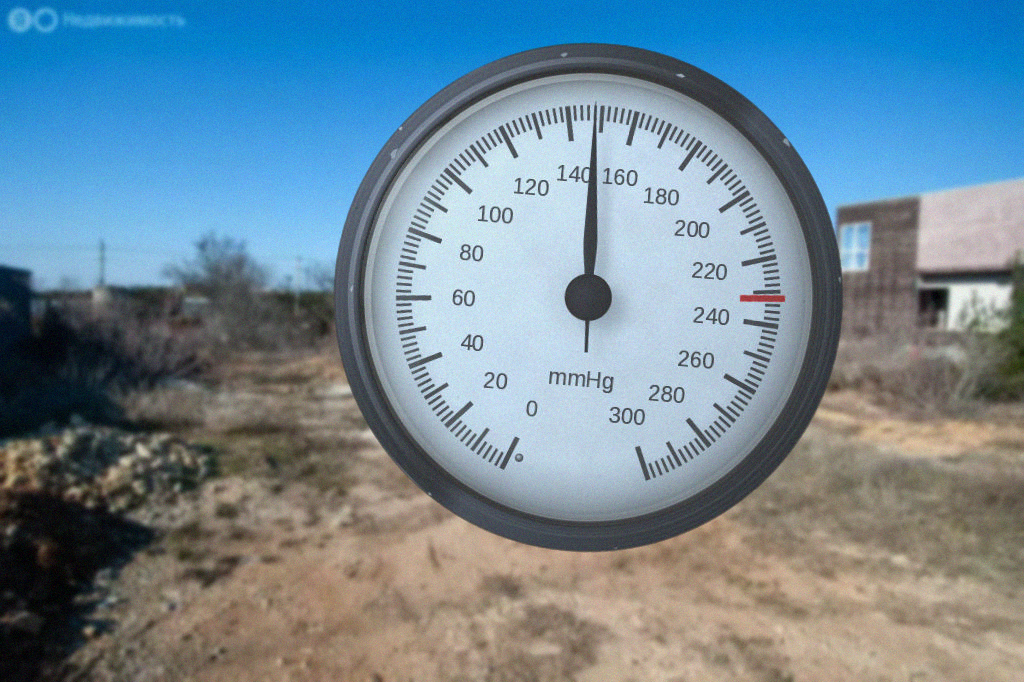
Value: 148 mmHg
